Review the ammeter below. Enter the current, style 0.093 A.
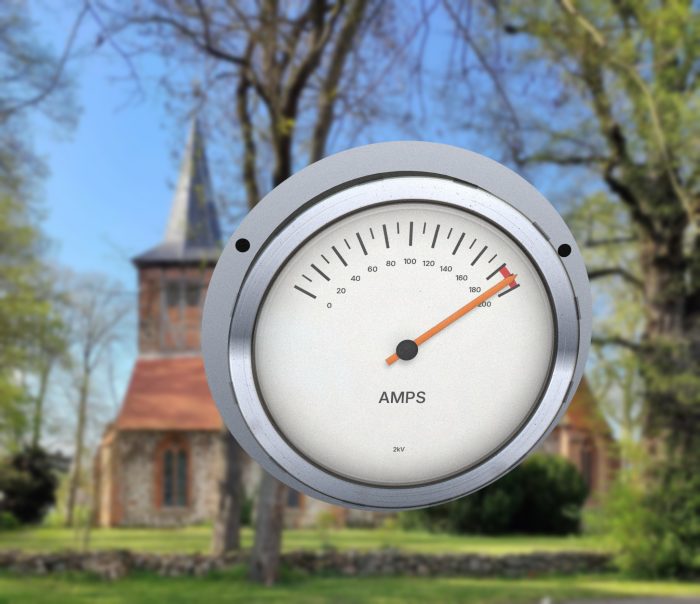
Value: 190 A
